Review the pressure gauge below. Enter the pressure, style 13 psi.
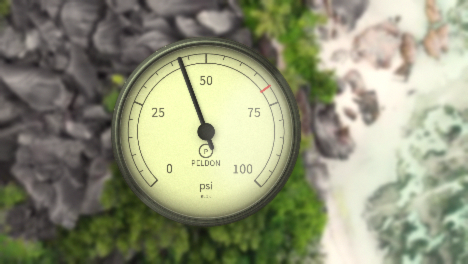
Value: 42.5 psi
